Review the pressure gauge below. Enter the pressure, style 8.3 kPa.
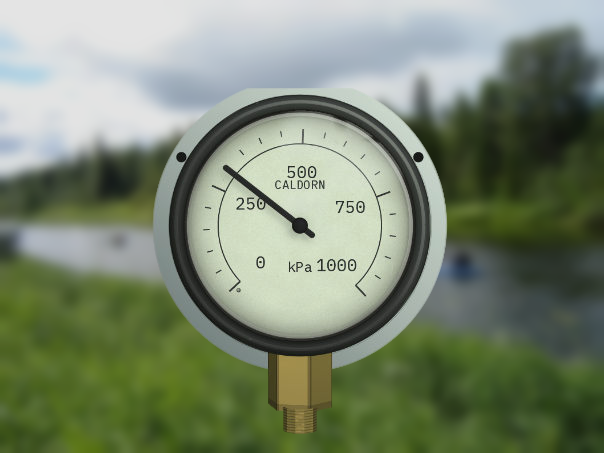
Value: 300 kPa
